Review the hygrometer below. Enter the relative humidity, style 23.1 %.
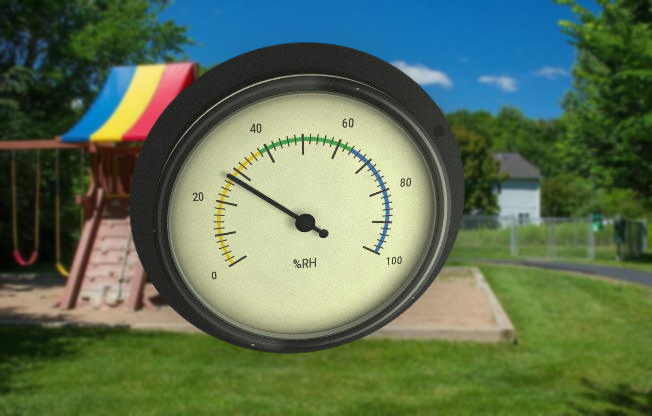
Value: 28 %
